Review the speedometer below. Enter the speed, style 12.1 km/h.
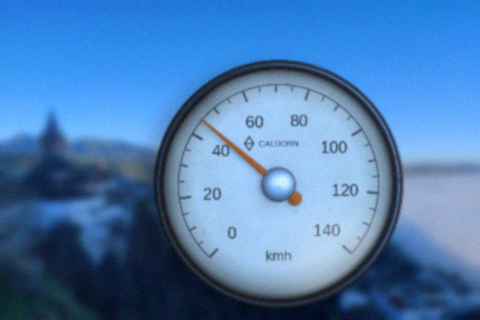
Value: 45 km/h
